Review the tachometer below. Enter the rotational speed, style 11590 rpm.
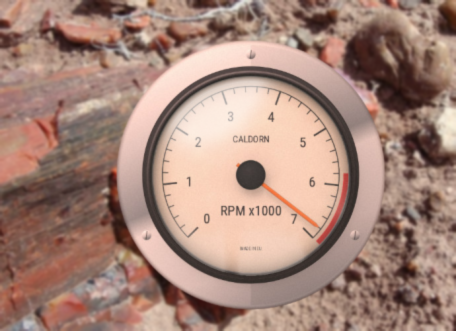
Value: 6800 rpm
